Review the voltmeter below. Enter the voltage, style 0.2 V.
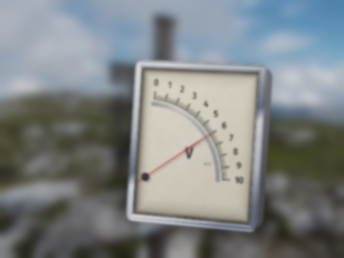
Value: 6 V
